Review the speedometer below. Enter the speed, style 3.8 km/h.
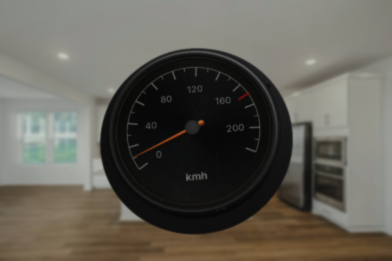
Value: 10 km/h
